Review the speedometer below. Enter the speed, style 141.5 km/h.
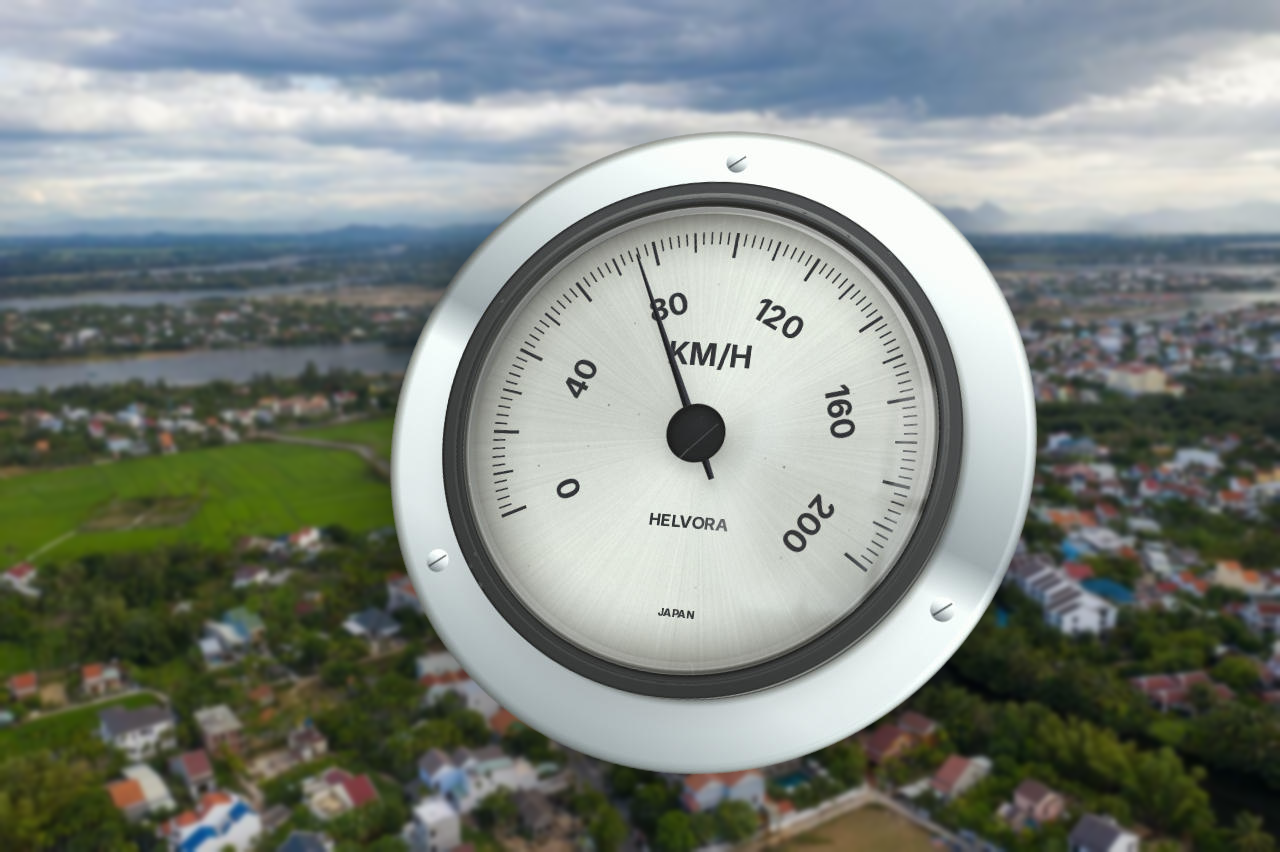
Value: 76 km/h
